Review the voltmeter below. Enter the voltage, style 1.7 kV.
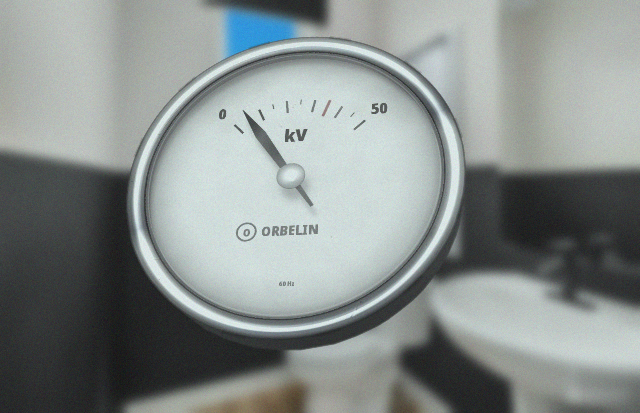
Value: 5 kV
